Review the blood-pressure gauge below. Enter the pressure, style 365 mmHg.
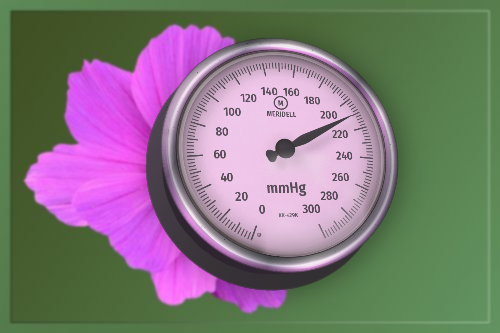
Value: 210 mmHg
